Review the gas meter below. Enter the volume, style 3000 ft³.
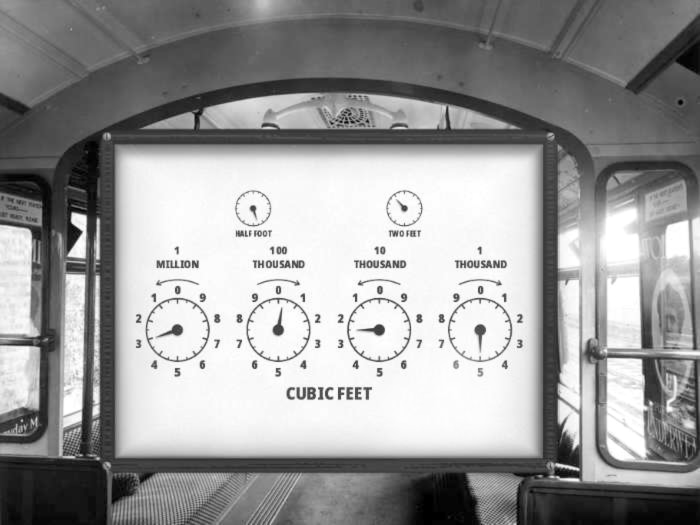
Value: 302500 ft³
